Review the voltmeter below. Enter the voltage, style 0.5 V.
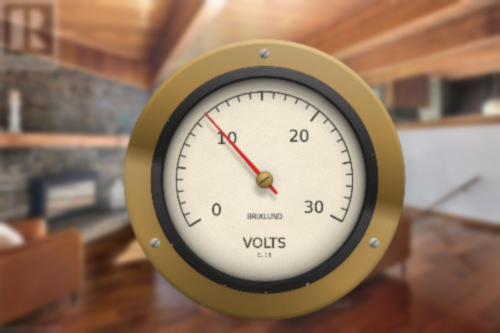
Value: 10 V
